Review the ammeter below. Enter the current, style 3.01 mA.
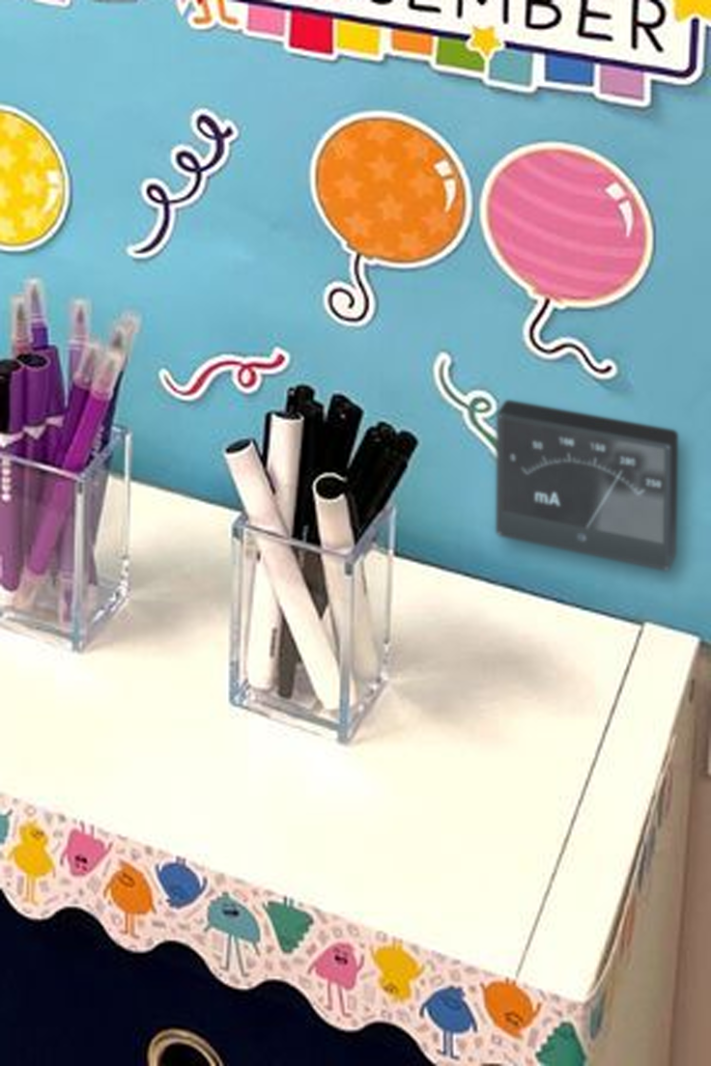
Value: 200 mA
